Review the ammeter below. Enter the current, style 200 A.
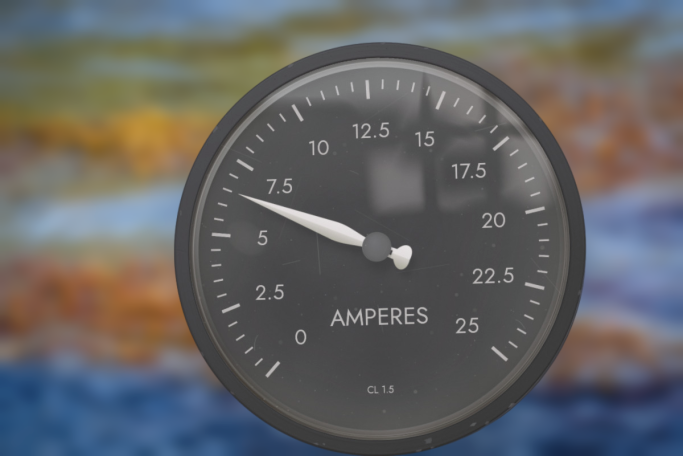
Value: 6.5 A
